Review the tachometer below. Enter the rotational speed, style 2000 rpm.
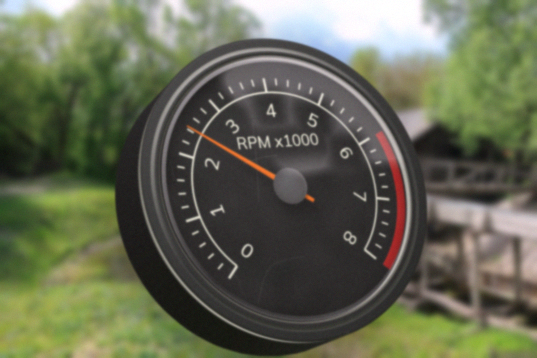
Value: 2400 rpm
